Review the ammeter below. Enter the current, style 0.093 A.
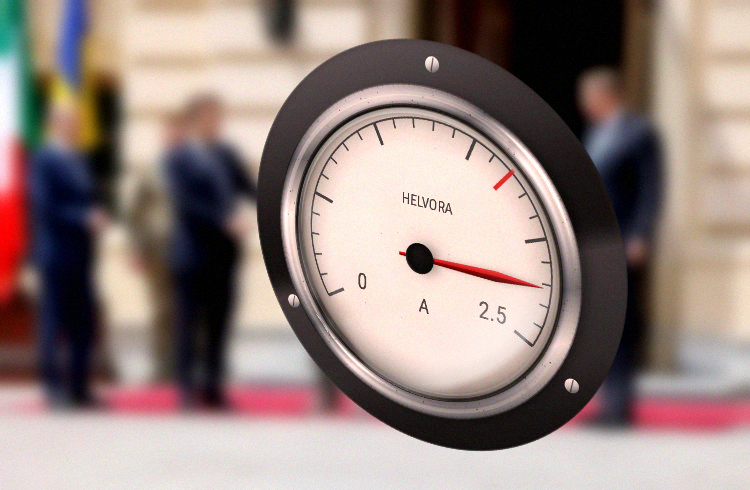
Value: 2.2 A
